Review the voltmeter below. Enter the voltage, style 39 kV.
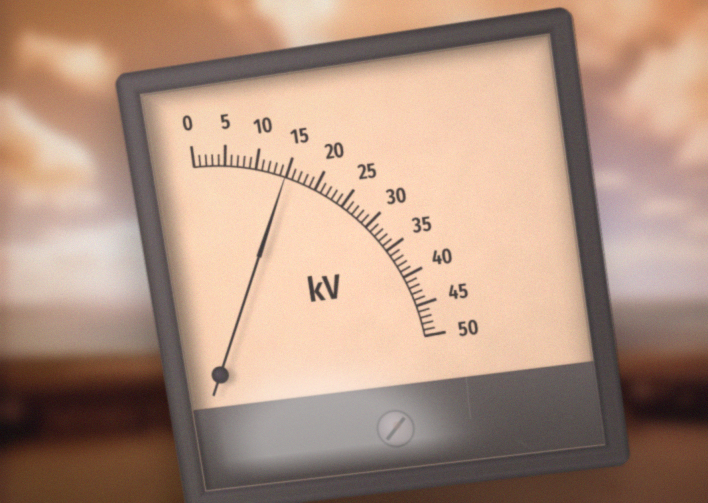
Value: 15 kV
